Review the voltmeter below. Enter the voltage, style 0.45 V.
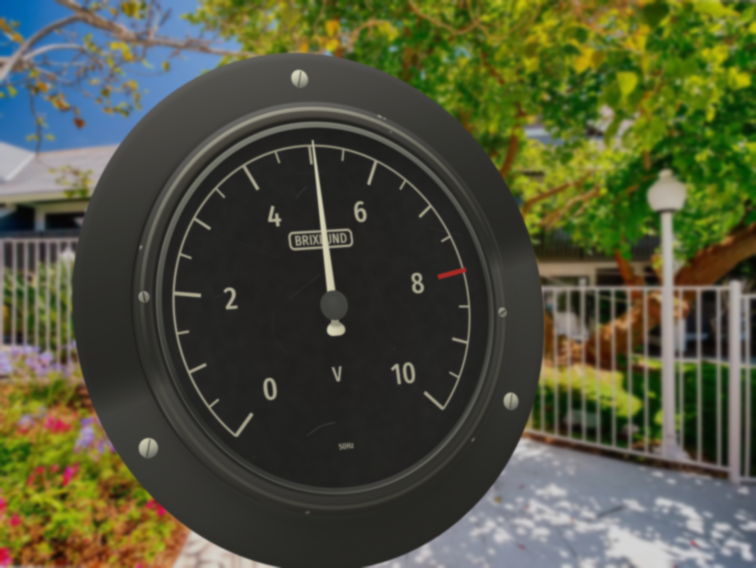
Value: 5 V
